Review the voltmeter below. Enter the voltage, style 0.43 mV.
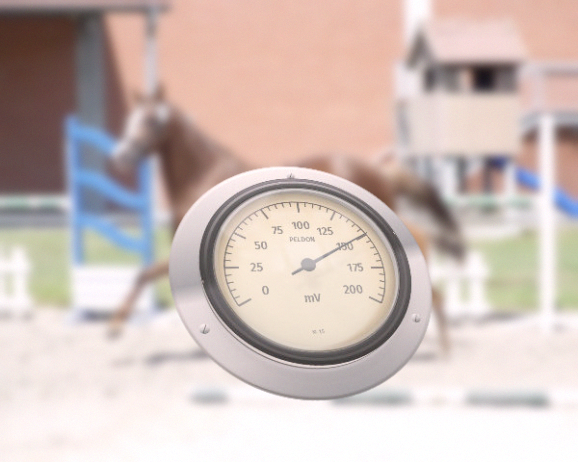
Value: 150 mV
